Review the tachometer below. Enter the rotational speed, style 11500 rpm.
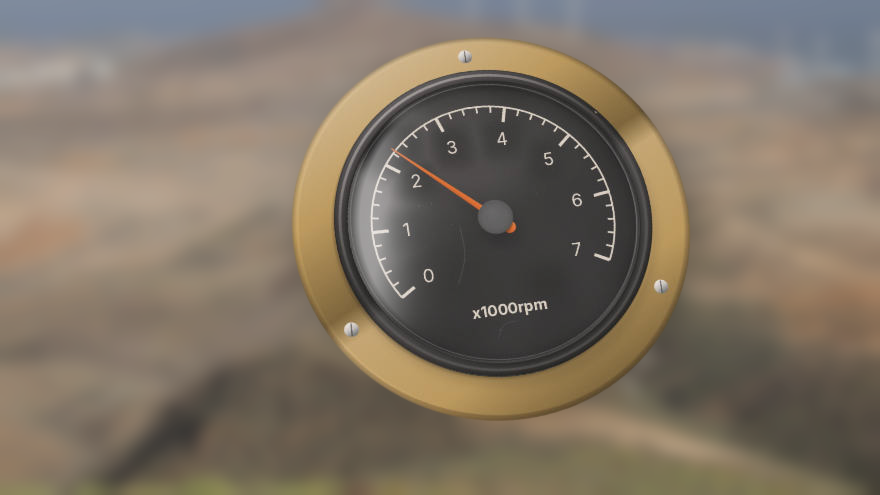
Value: 2200 rpm
